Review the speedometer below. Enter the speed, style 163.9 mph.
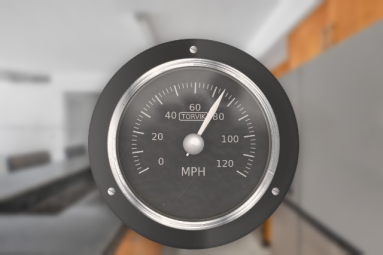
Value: 74 mph
